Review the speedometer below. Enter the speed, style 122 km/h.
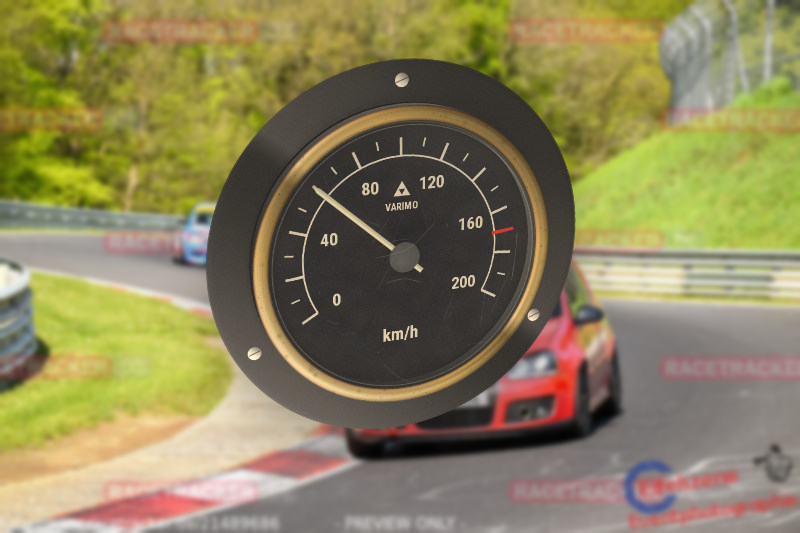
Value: 60 km/h
